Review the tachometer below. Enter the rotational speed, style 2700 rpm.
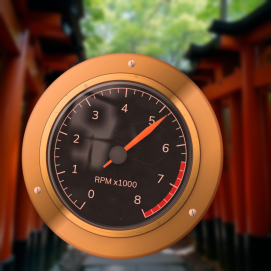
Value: 5200 rpm
